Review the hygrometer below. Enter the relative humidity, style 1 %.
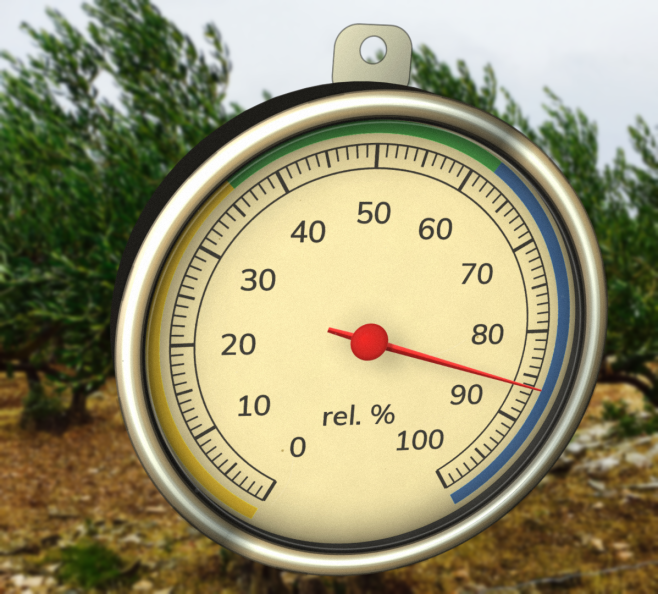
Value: 86 %
